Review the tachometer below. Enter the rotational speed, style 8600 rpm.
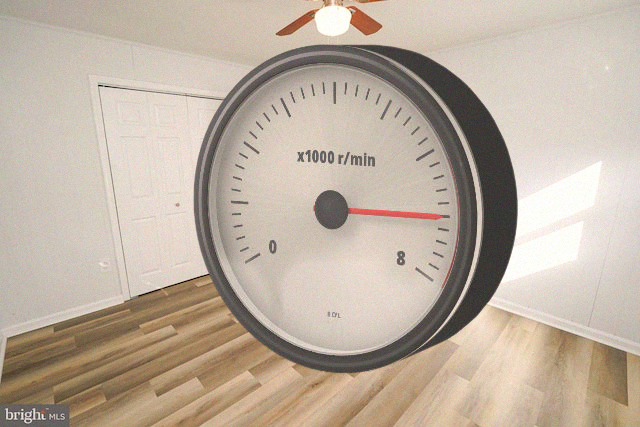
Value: 7000 rpm
